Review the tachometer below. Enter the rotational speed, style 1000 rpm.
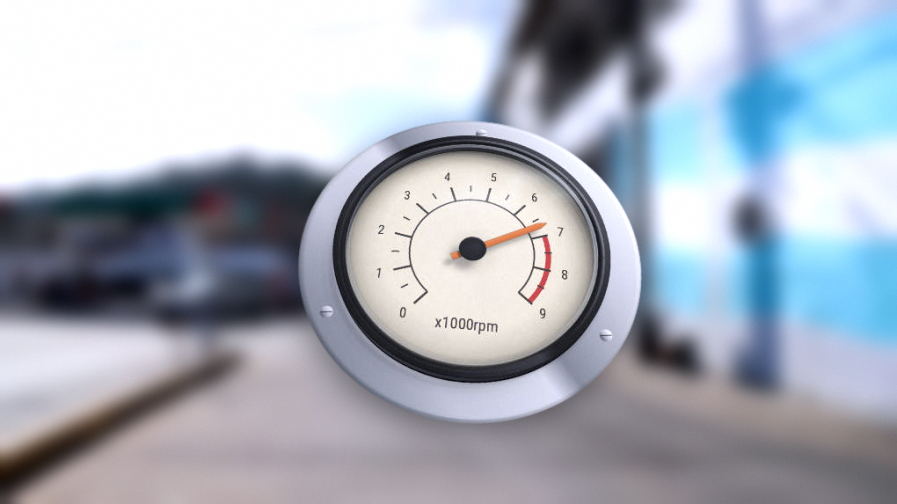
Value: 6750 rpm
